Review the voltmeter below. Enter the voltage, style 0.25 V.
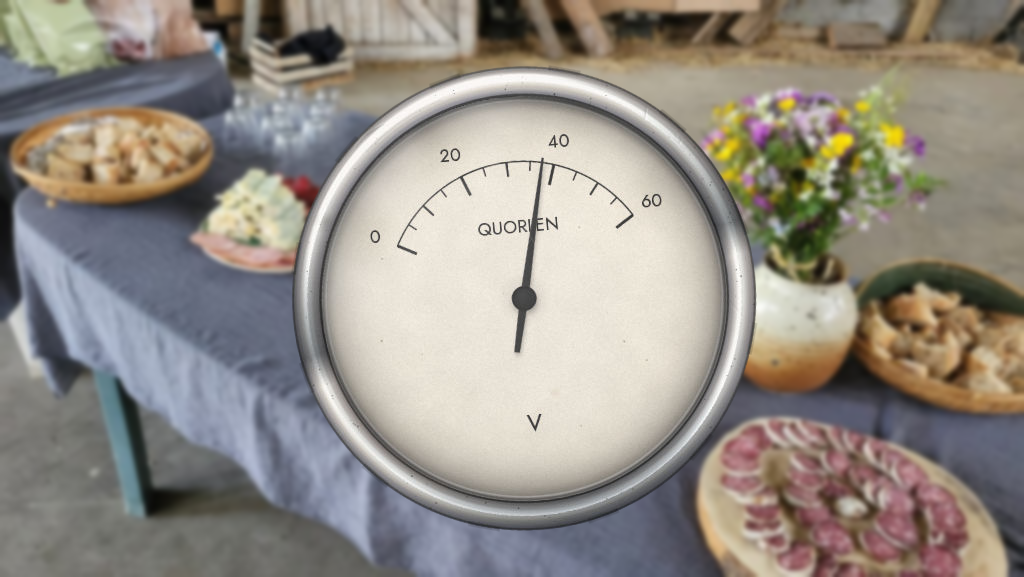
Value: 37.5 V
